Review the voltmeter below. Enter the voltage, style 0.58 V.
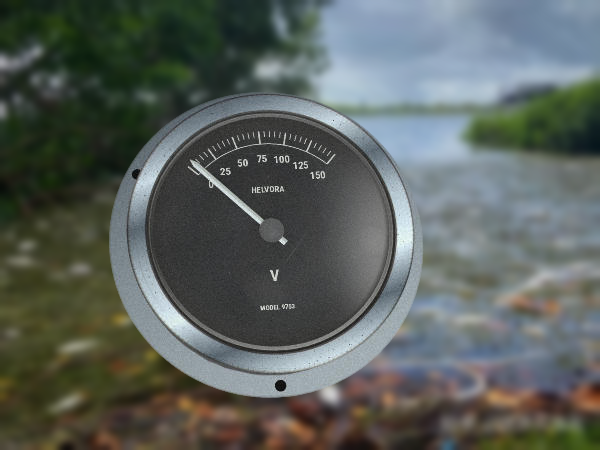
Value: 5 V
